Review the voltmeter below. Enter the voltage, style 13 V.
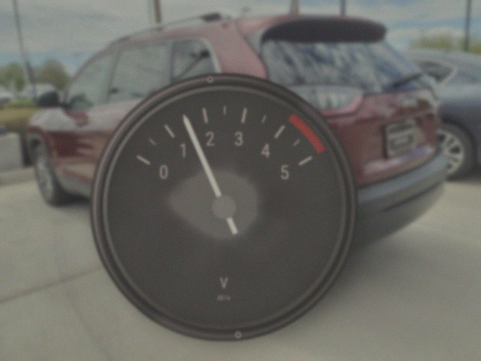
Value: 1.5 V
